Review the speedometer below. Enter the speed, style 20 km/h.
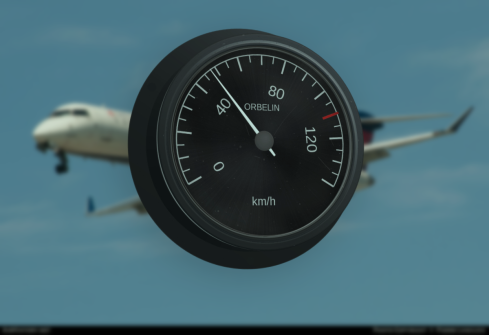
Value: 47.5 km/h
